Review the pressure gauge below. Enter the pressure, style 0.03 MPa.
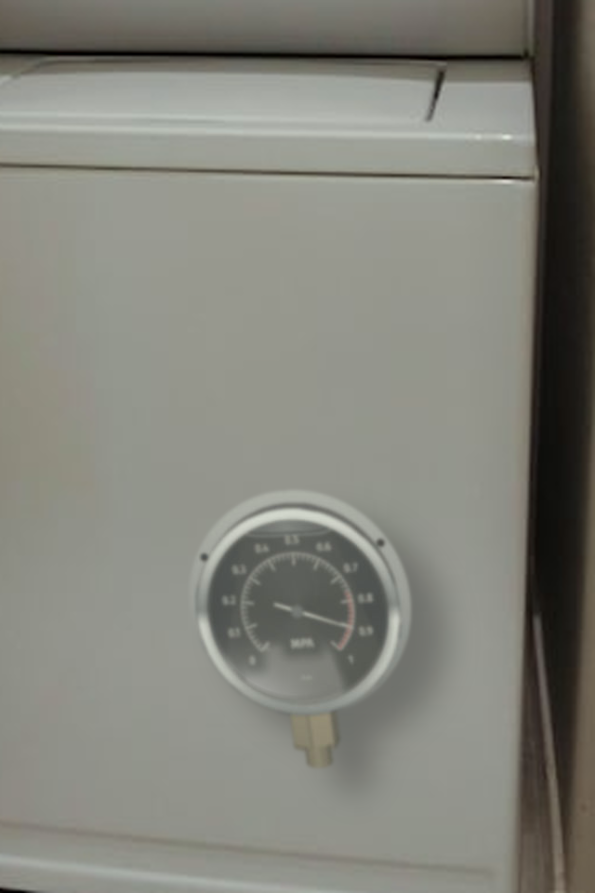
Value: 0.9 MPa
